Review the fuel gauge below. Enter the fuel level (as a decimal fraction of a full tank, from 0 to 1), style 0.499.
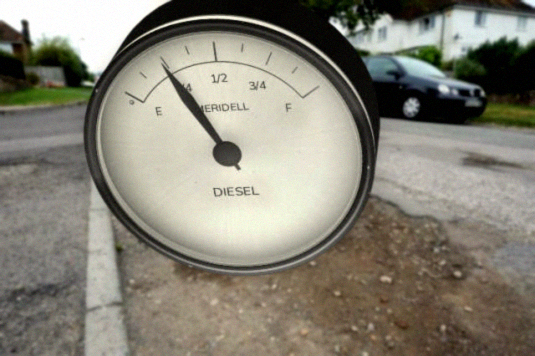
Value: 0.25
